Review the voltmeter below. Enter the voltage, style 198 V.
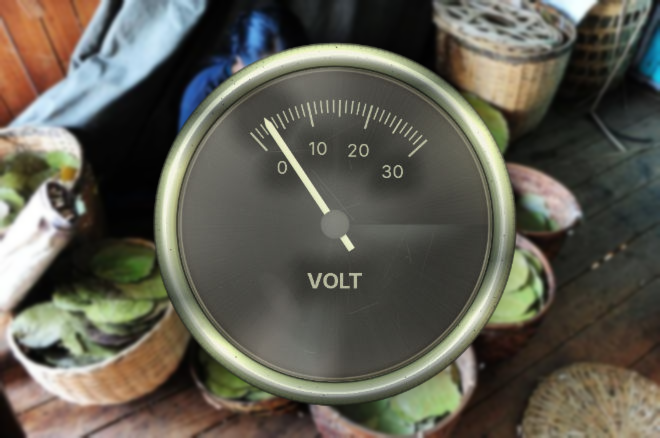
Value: 3 V
